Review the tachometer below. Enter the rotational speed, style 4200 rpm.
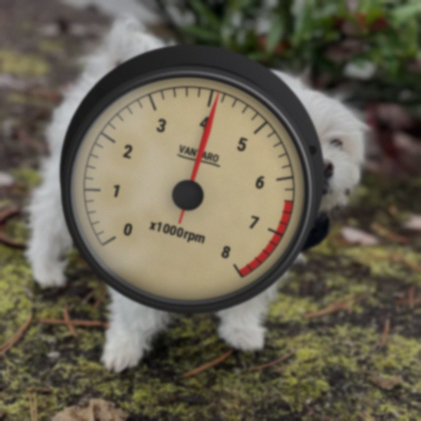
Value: 4100 rpm
